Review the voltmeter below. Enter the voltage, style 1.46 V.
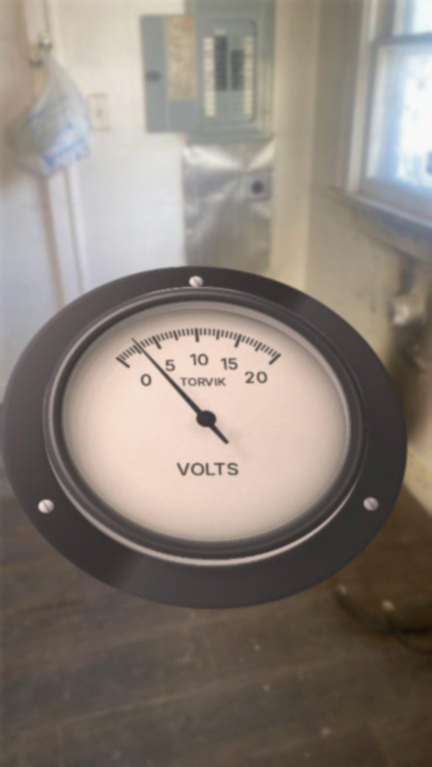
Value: 2.5 V
